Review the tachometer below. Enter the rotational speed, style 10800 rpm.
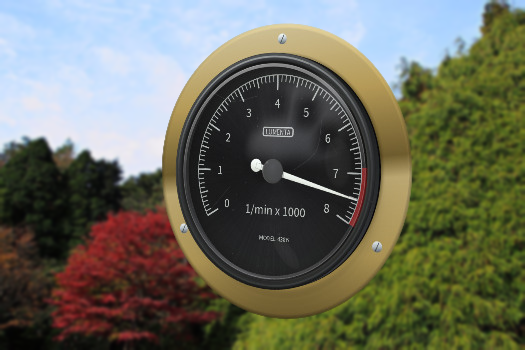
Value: 7500 rpm
